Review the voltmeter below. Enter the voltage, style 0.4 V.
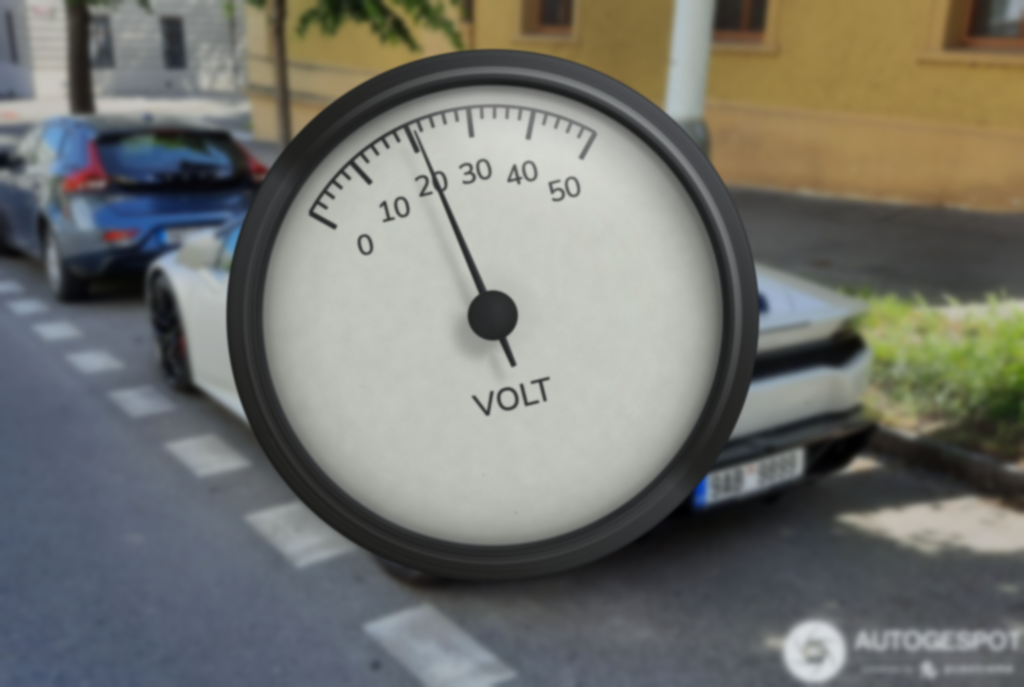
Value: 21 V
